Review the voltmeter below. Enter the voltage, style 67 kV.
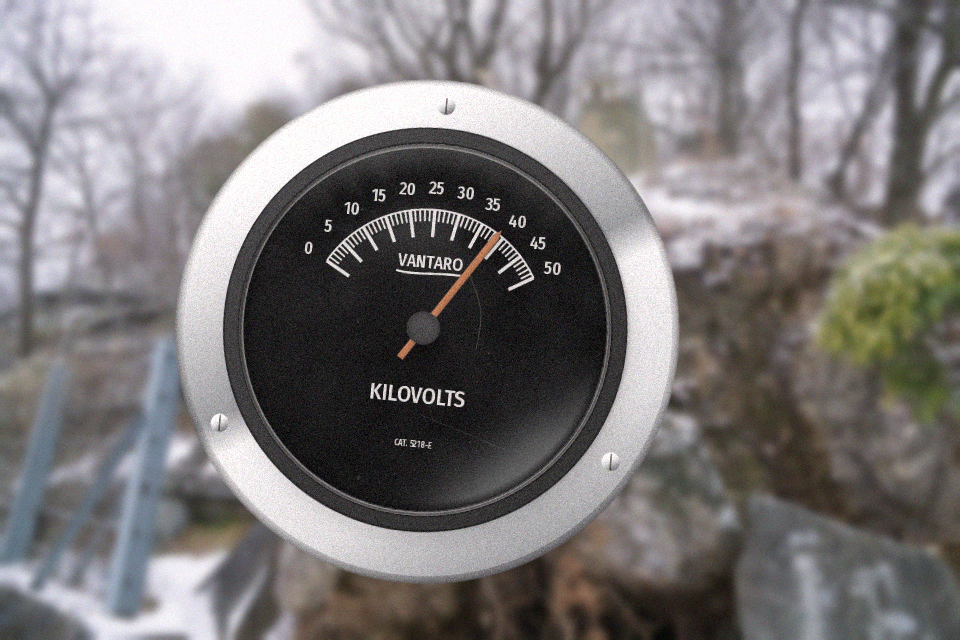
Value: 39 kV
